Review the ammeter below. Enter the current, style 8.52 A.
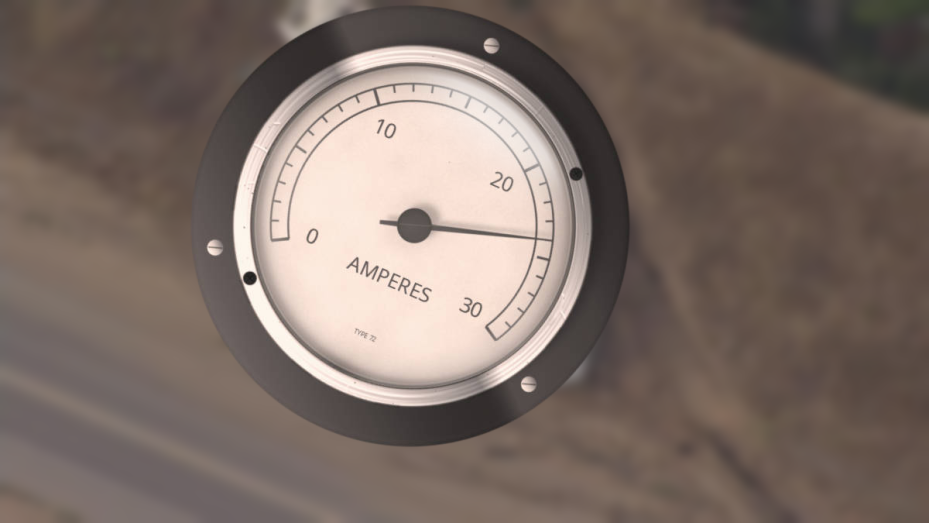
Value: 24 A
